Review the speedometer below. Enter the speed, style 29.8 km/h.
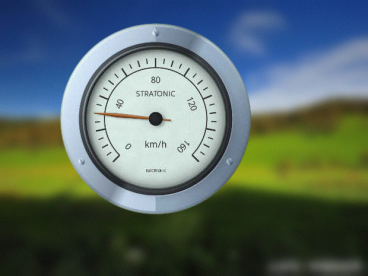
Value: 30 km/h
